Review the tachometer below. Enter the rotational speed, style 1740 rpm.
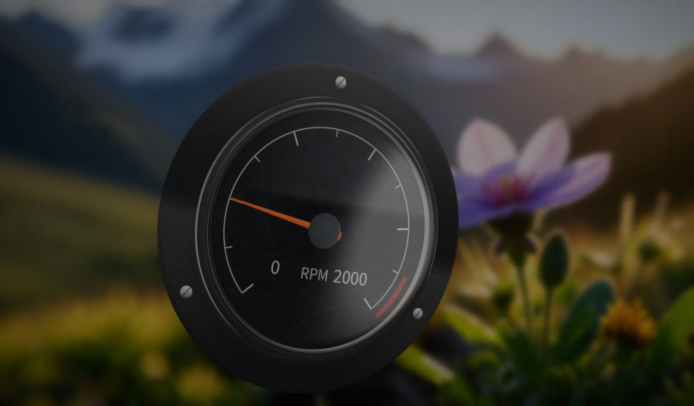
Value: 400 rpm
